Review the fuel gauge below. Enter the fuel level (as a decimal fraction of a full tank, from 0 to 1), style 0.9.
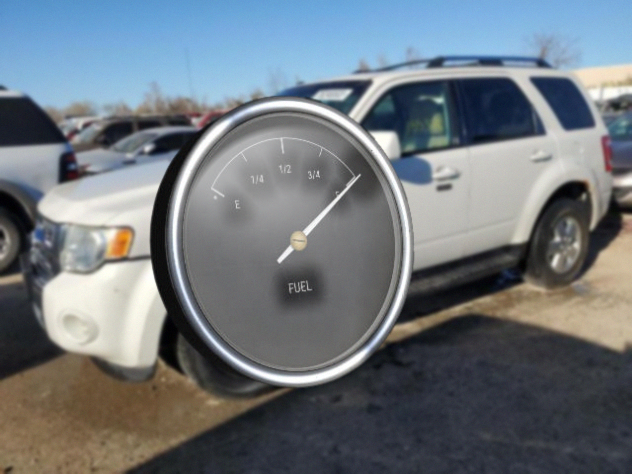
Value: 1
